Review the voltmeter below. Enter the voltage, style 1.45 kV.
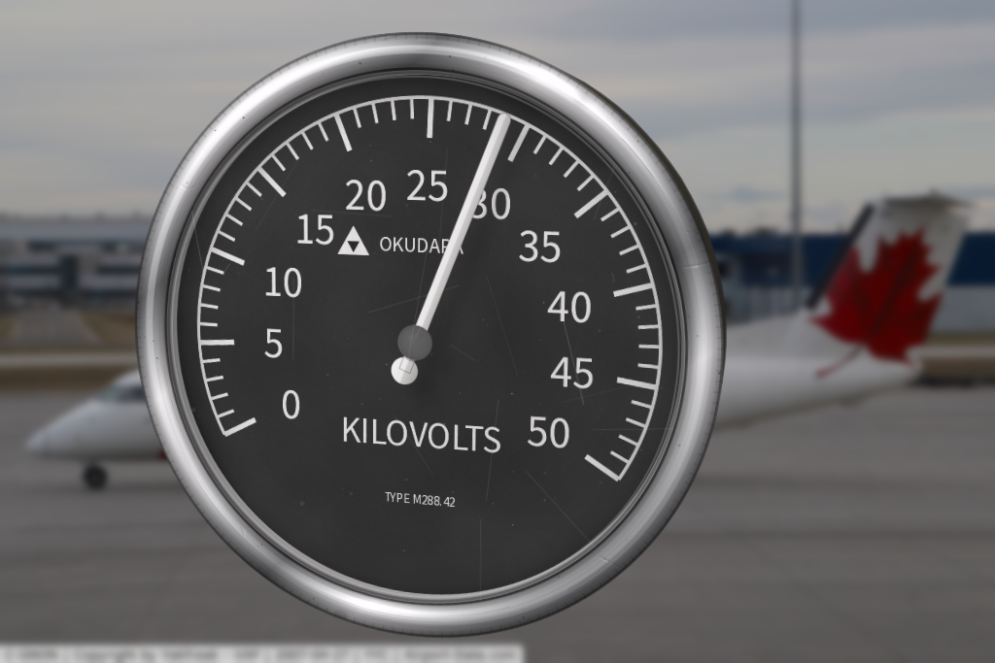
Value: 29 kV
